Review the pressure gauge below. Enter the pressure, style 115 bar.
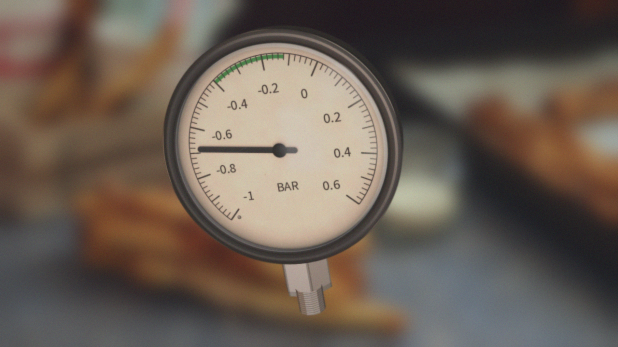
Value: -0.68 bar
